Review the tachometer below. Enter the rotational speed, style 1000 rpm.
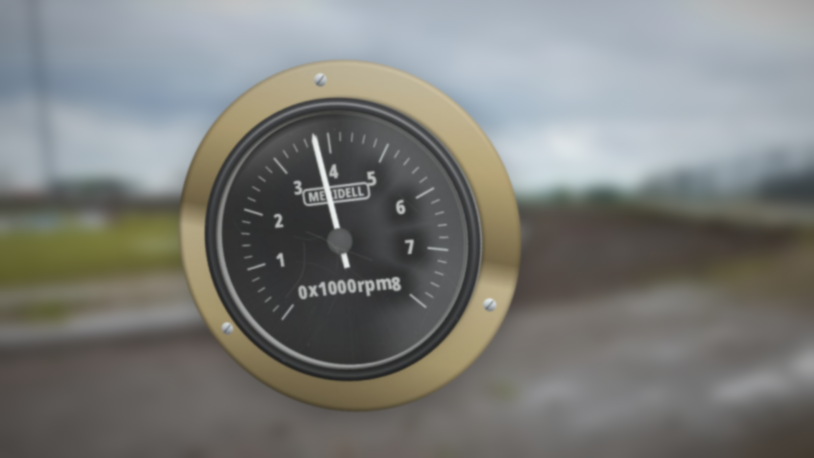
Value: 3800 rpm
